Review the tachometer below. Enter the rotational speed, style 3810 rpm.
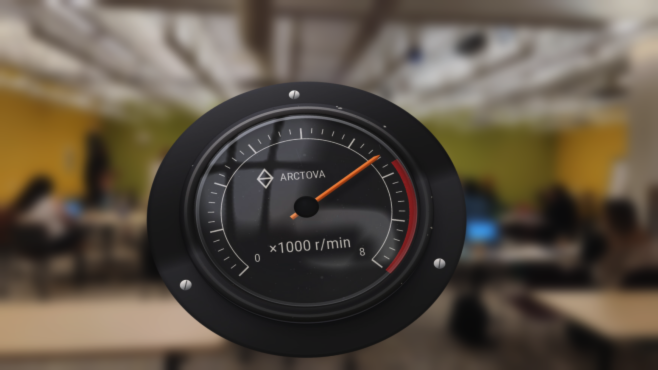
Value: 5600 rpm
